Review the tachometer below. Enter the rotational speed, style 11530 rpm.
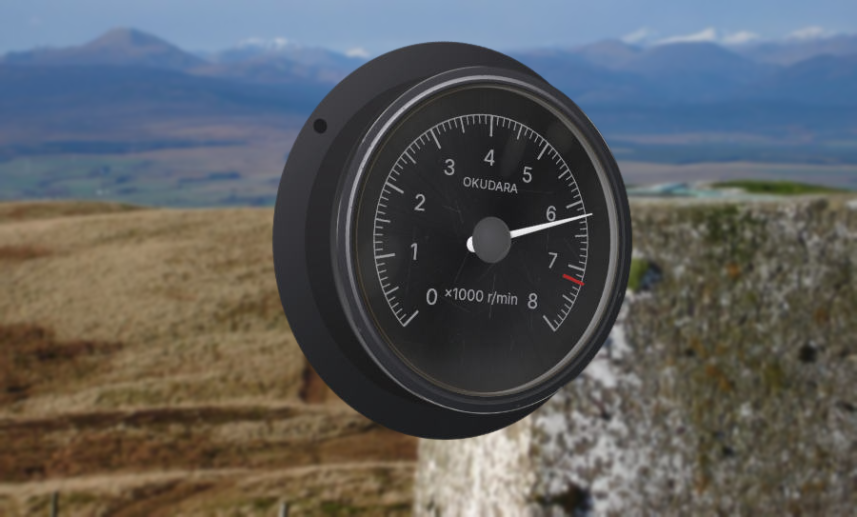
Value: 6200 rpm
